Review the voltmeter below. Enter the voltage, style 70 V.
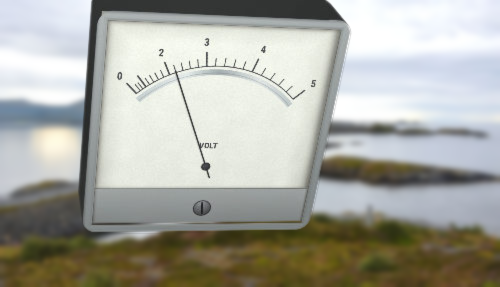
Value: 2.2 V
